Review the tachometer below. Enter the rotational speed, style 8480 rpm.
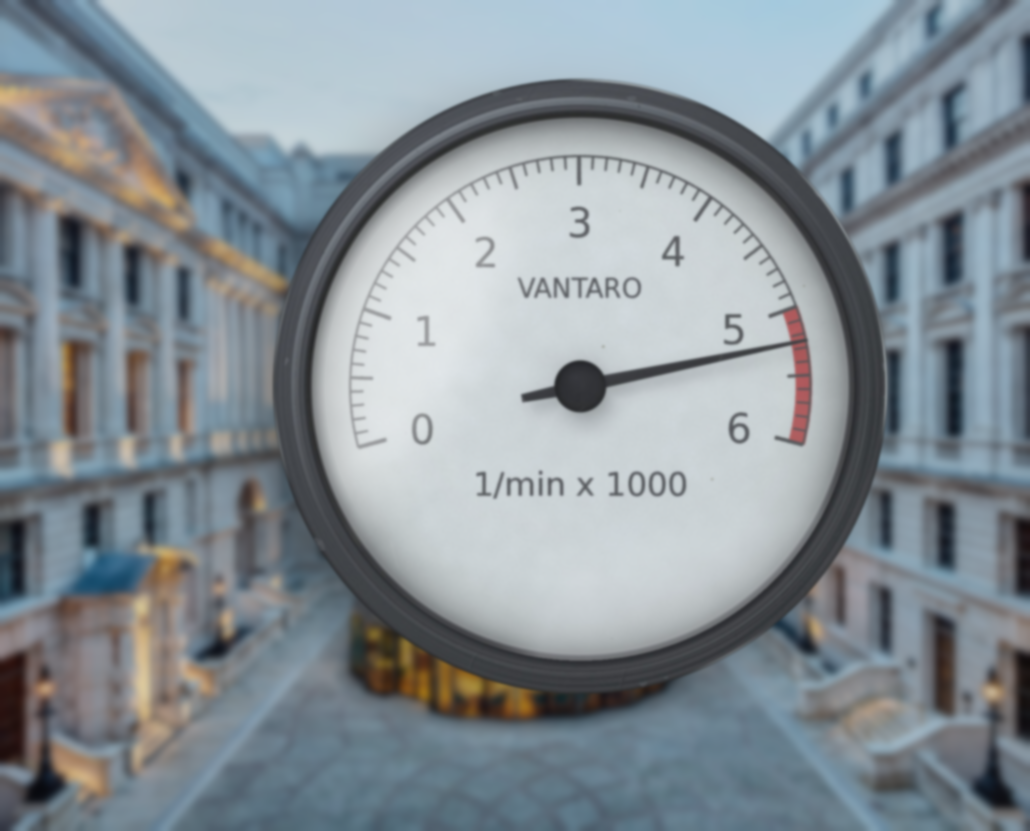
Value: 5250 rpm
